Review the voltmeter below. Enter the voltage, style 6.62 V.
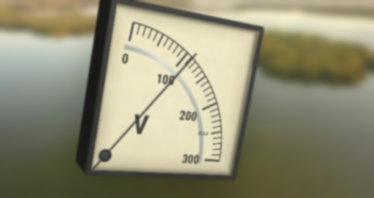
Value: 110 V
